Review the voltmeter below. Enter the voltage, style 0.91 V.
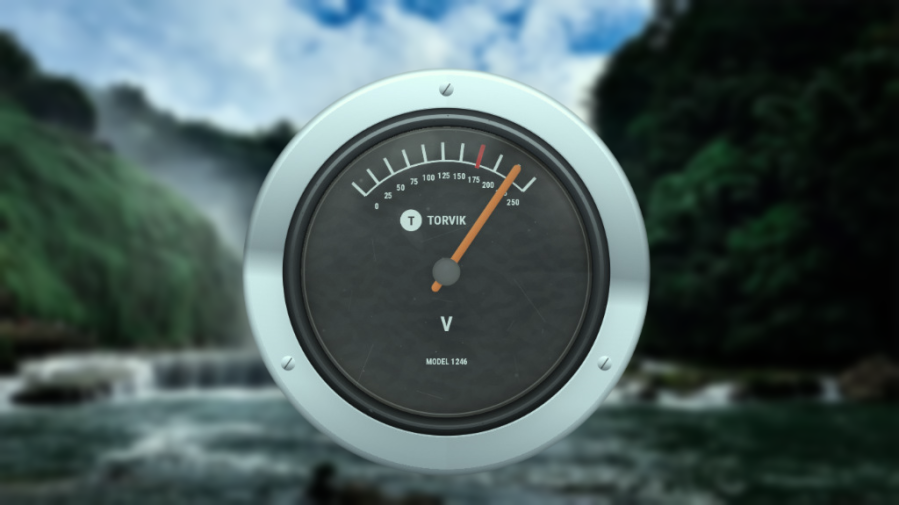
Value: 225 V
